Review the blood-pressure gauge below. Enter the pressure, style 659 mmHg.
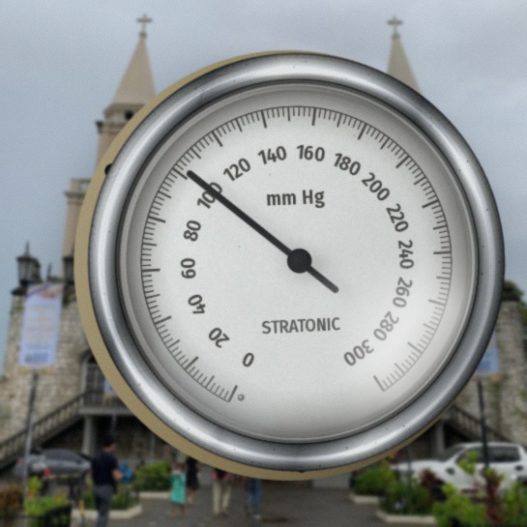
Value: 102 mmHg
